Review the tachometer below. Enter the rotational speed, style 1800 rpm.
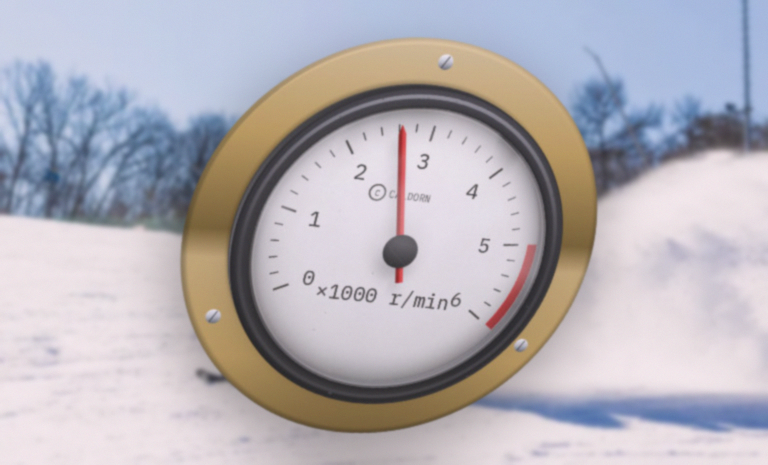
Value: 2600 rpm
